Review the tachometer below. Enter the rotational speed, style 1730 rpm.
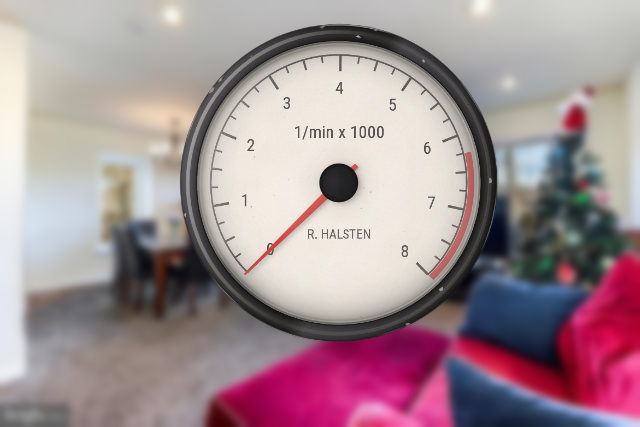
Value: 0 rpm
